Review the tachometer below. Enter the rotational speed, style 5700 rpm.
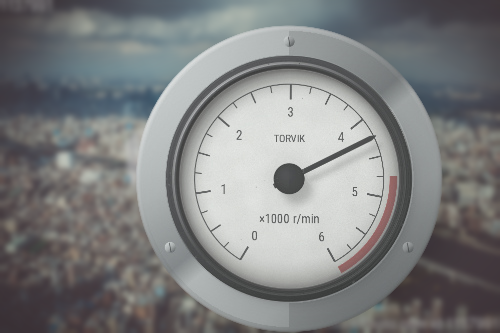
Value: 4250 rpm
